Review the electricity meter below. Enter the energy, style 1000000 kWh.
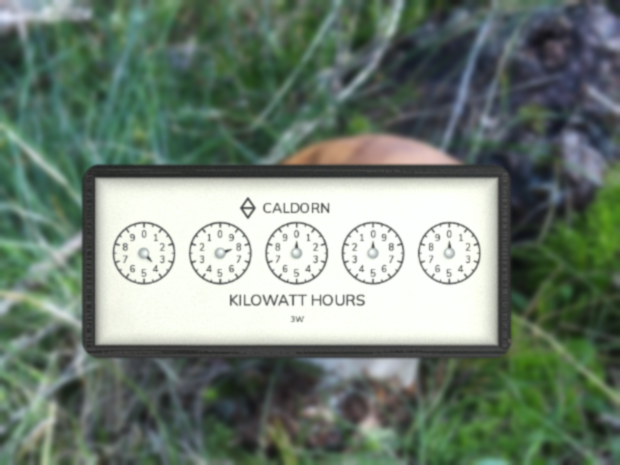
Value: 38000 kWh
